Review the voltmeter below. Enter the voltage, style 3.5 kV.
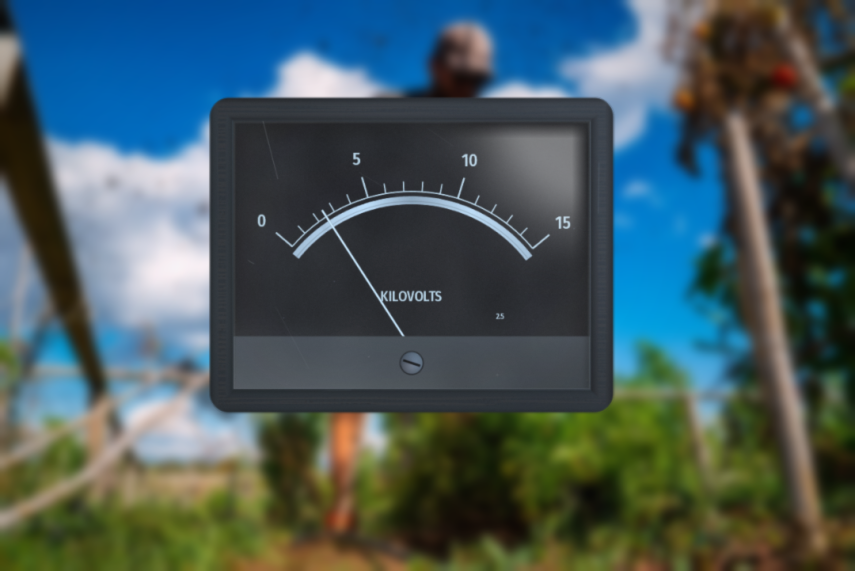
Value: 2.5 kV
